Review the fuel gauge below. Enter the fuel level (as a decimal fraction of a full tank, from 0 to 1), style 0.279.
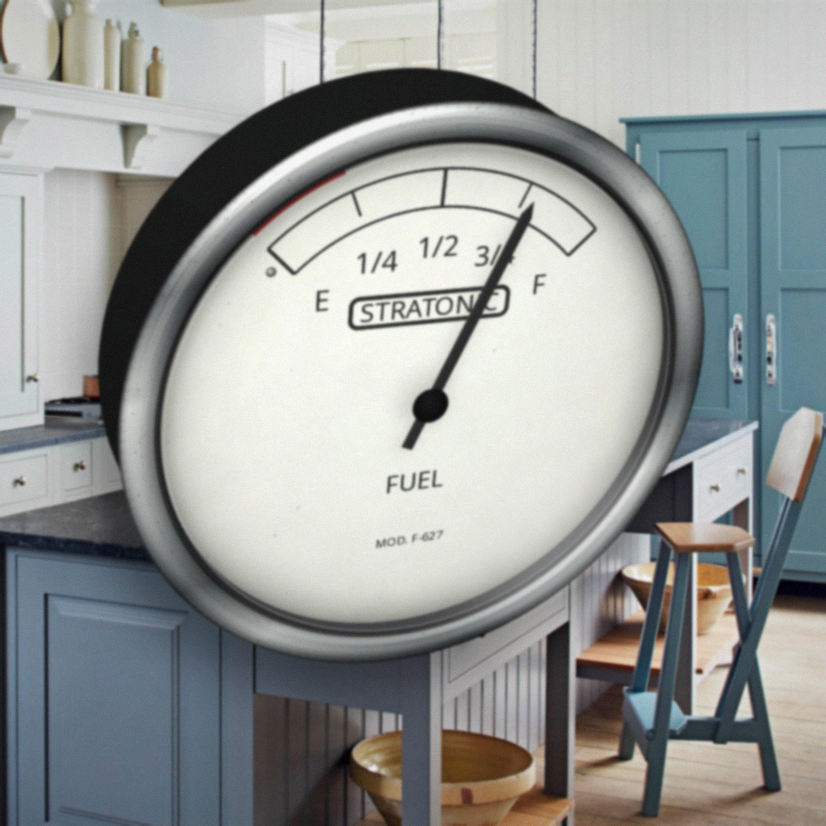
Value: 0.75
